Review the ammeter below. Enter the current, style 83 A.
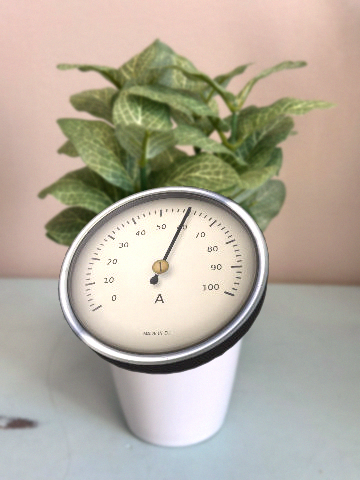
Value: 60 A
